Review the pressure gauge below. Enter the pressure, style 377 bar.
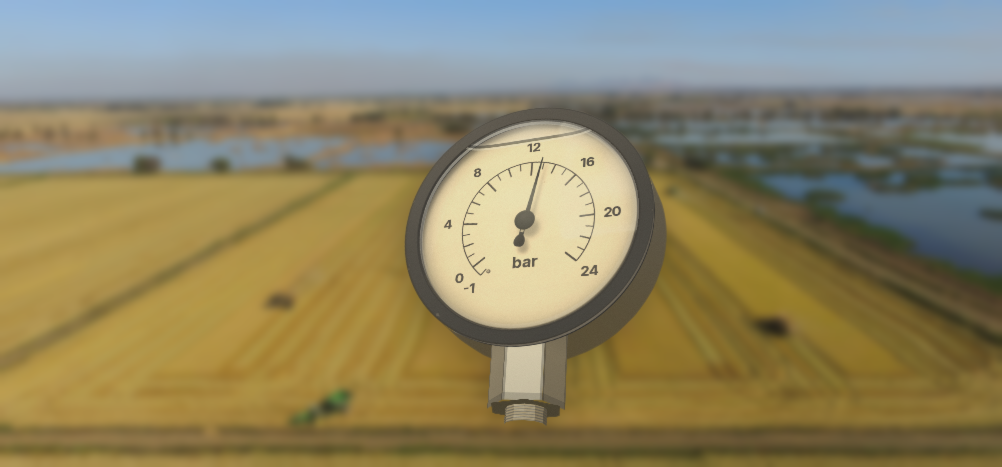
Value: 13 bar
